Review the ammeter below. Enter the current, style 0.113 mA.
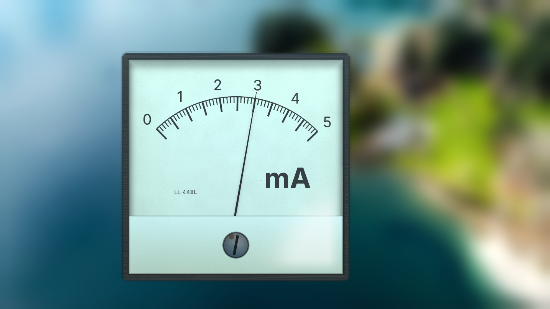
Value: 3 mA
